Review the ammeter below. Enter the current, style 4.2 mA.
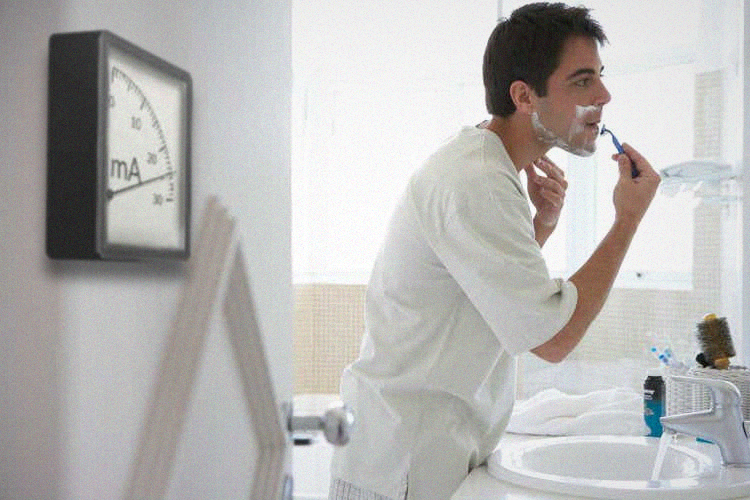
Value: 25 mA
